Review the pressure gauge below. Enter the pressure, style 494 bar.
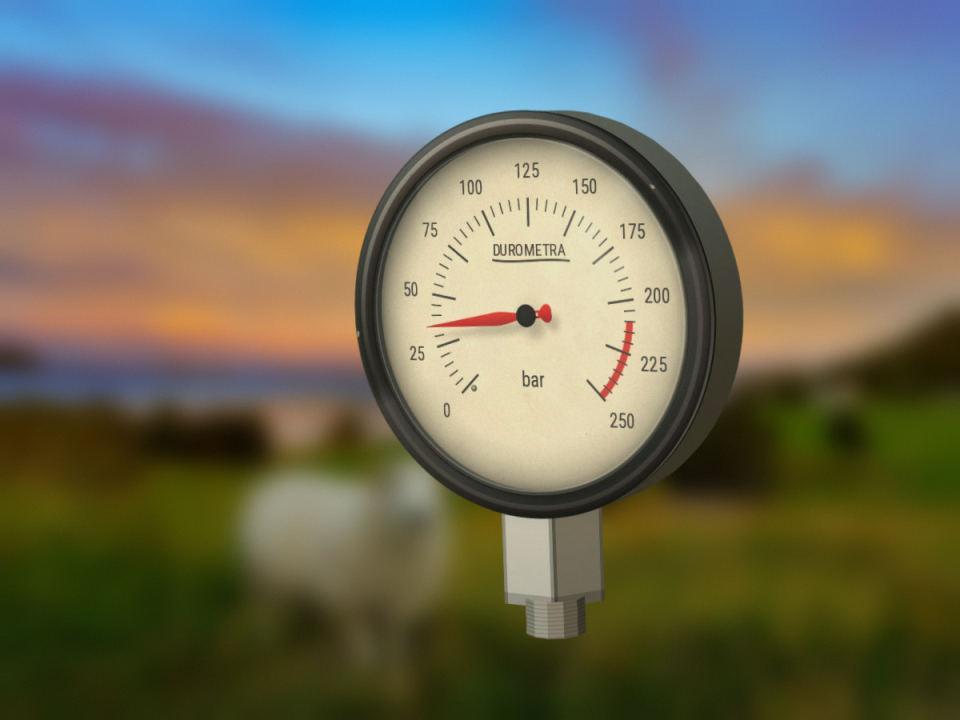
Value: 35 bar
